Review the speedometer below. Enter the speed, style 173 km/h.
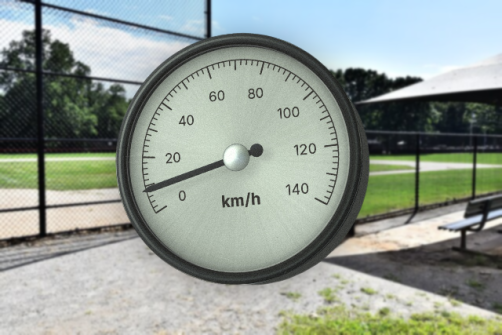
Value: 8 km/h
